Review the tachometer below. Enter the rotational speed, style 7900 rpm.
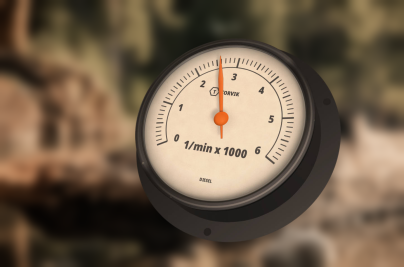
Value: 2600 rpm
